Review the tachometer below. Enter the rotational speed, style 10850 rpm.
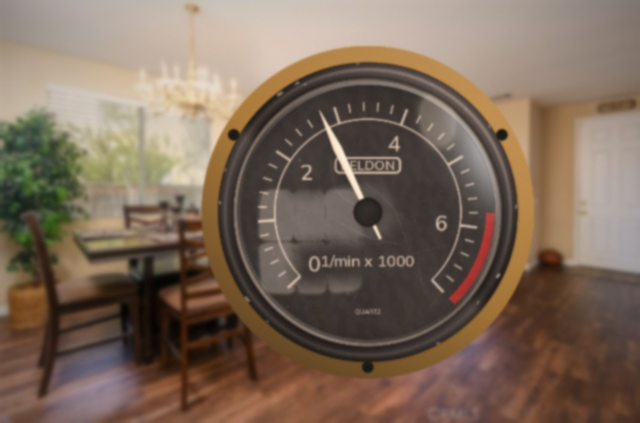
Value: 2800 rpm
